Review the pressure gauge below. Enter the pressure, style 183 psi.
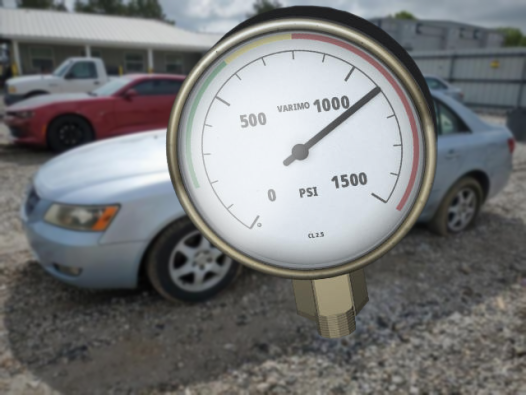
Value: 1100 psi
